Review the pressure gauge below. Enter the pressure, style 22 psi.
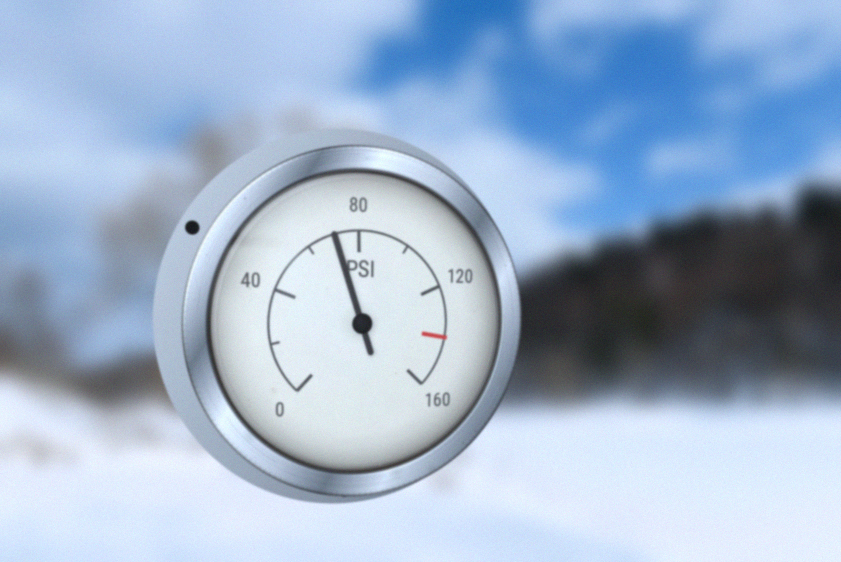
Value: 70 psi
